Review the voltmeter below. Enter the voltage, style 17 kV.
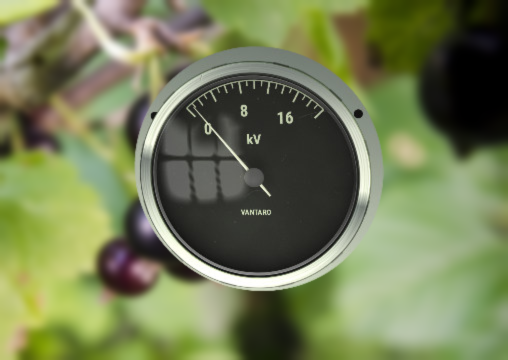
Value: 1 kV
